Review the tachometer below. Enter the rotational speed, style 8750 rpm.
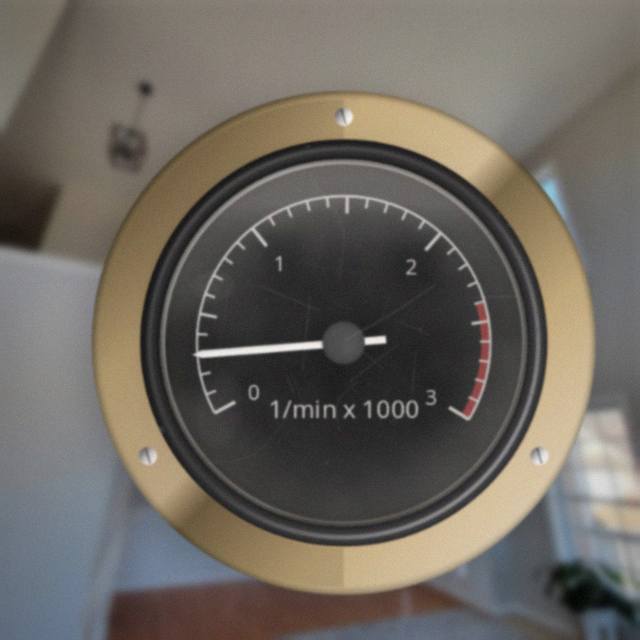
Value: 300 rpm
